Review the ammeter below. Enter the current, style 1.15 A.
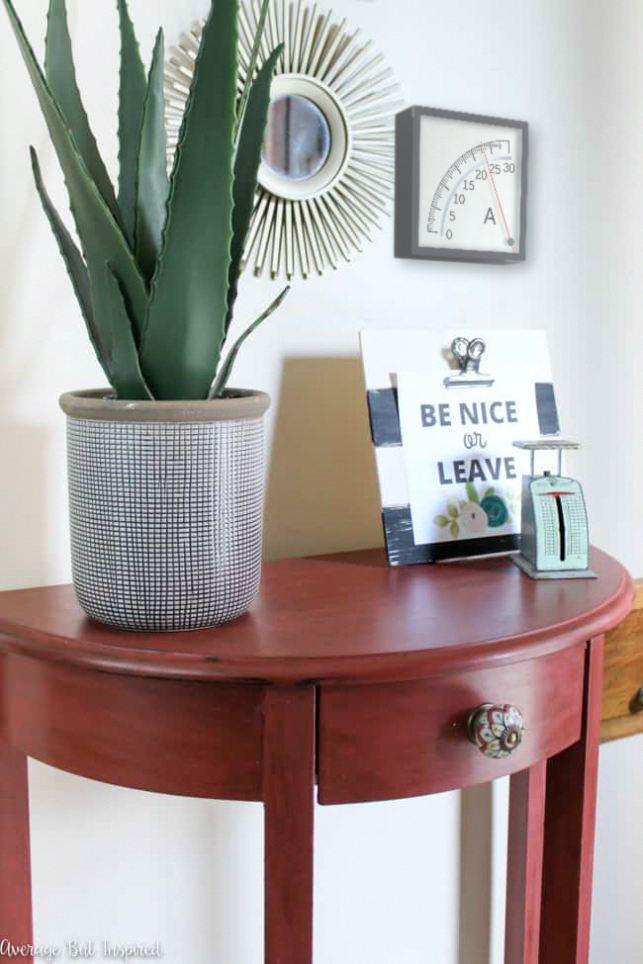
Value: 22.5 A
